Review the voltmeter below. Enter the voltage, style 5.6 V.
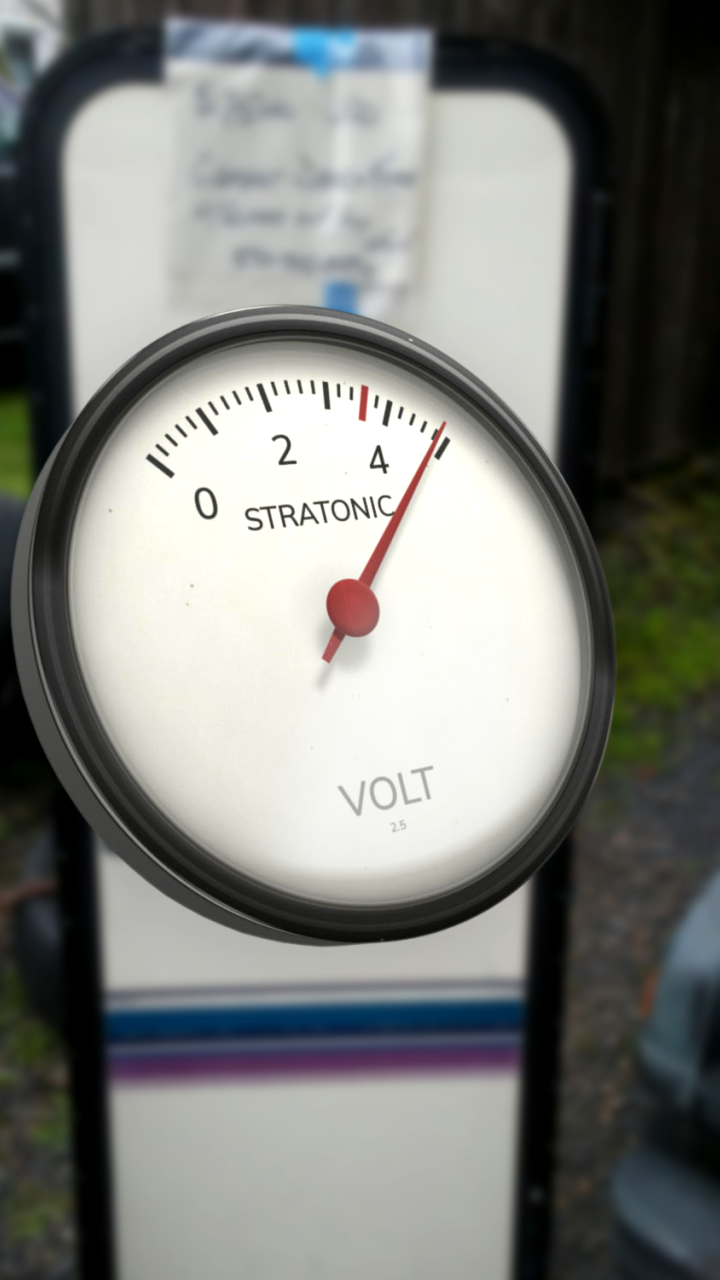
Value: 4.8 V
